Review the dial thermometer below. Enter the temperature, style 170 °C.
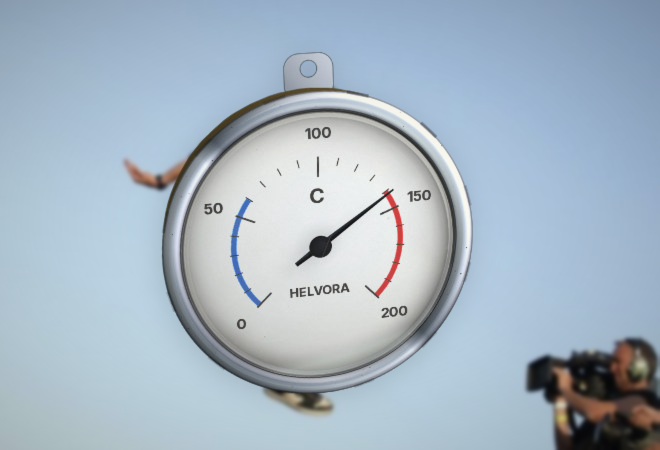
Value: 140 °C
